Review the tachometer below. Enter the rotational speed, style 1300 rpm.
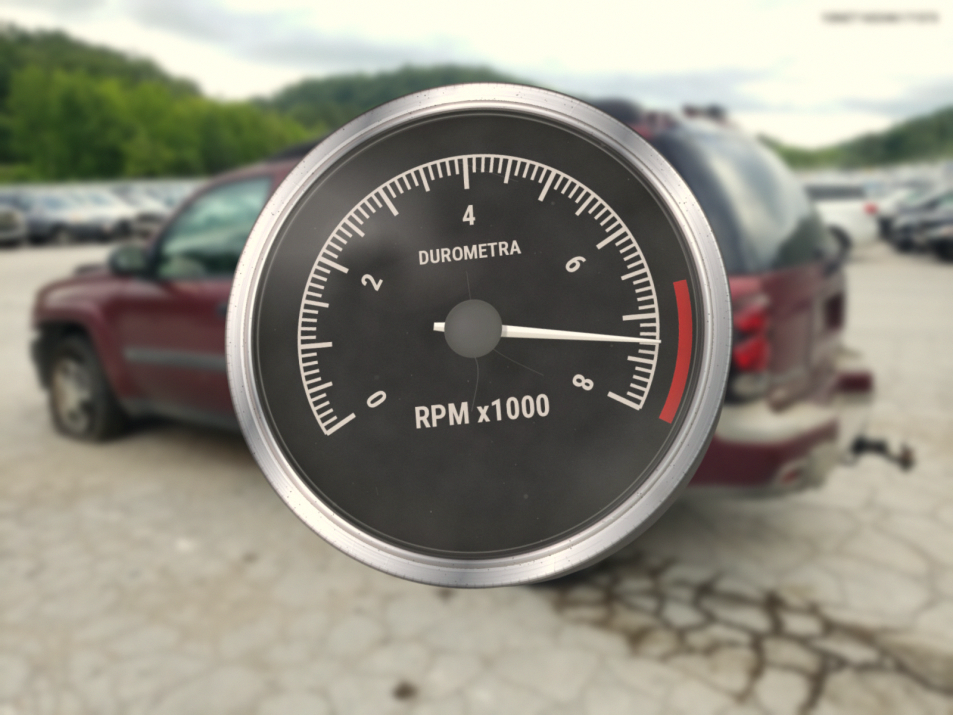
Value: 7300 rpm
